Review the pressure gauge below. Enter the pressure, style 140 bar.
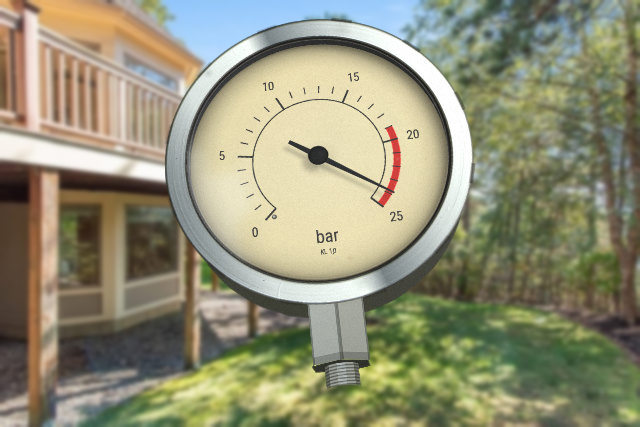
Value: 24 bar
